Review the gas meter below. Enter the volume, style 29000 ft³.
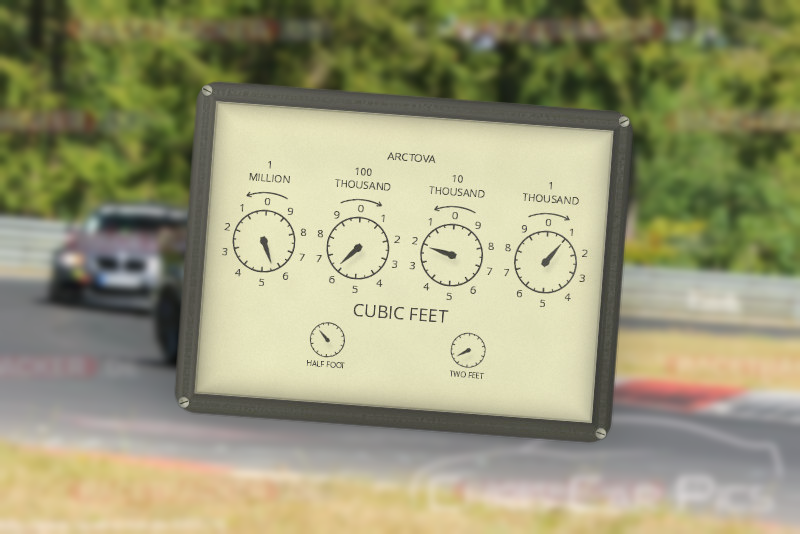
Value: 562100 ft³
